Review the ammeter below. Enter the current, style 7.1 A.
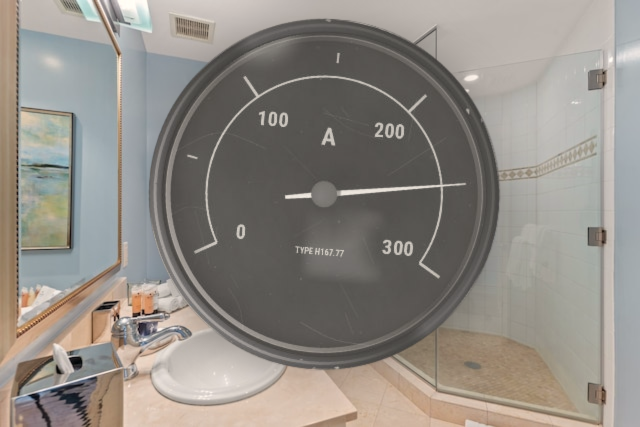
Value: 250 A
